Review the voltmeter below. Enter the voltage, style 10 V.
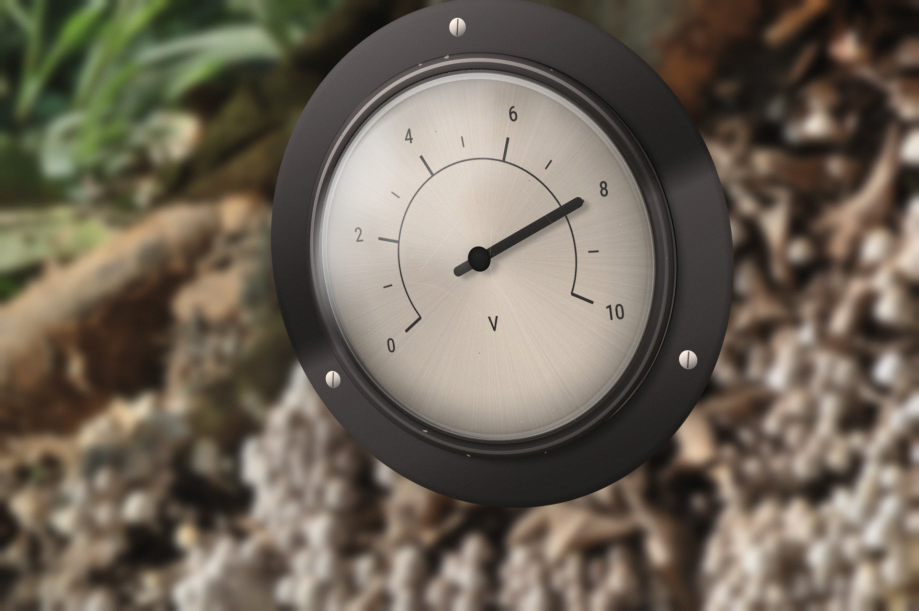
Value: 8 V
